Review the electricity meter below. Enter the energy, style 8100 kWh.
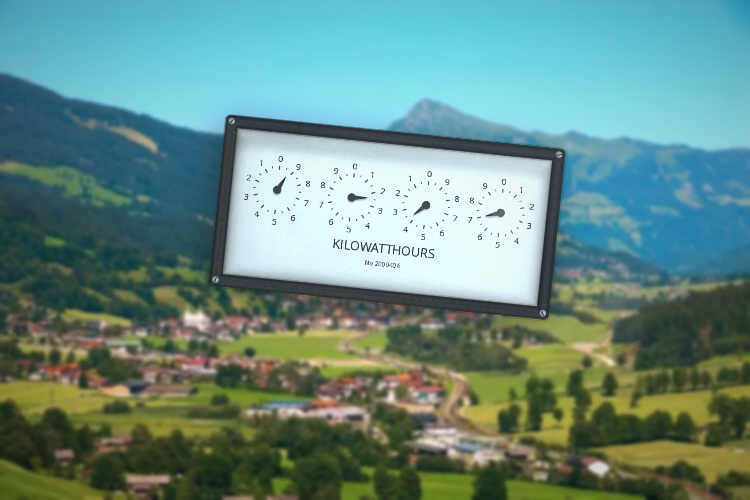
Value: 9237 kWh
